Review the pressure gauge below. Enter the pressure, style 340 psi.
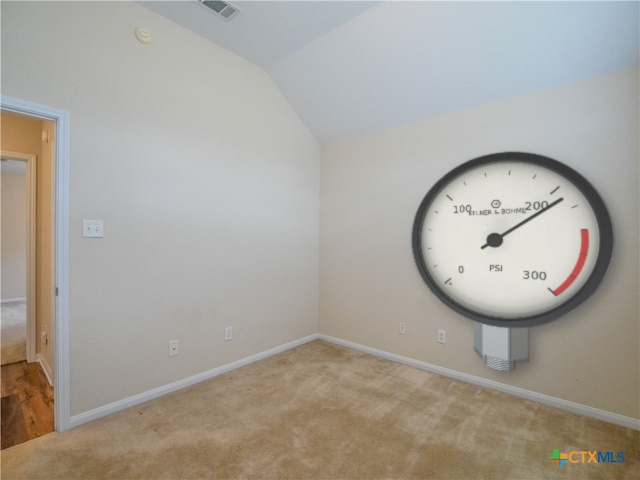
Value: 210 psi
